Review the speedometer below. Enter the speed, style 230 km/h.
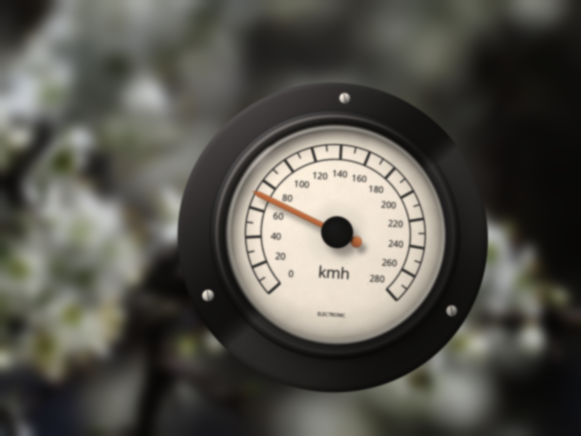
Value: 70 km/h
